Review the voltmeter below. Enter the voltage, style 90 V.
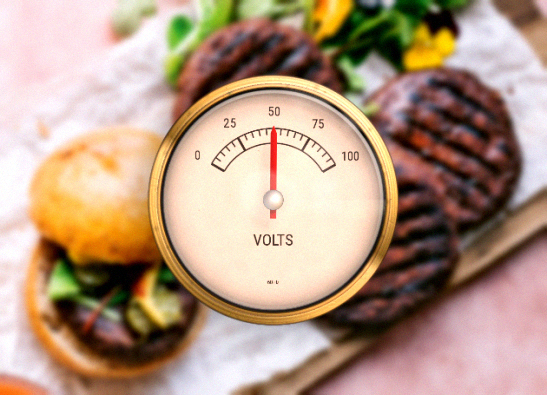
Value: 50 V
